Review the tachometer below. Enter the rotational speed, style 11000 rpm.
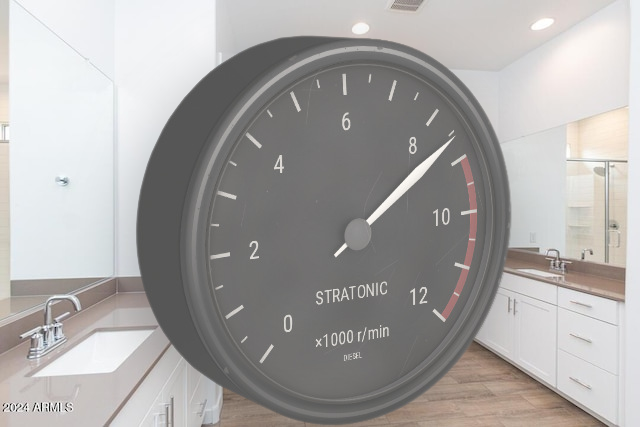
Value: 8500 rpm
